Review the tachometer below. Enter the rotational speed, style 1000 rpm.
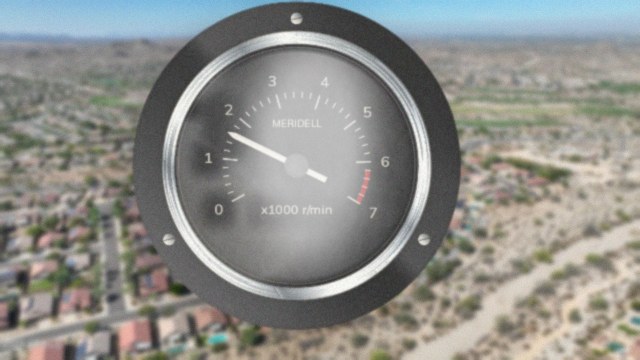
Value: 1600 rpm
